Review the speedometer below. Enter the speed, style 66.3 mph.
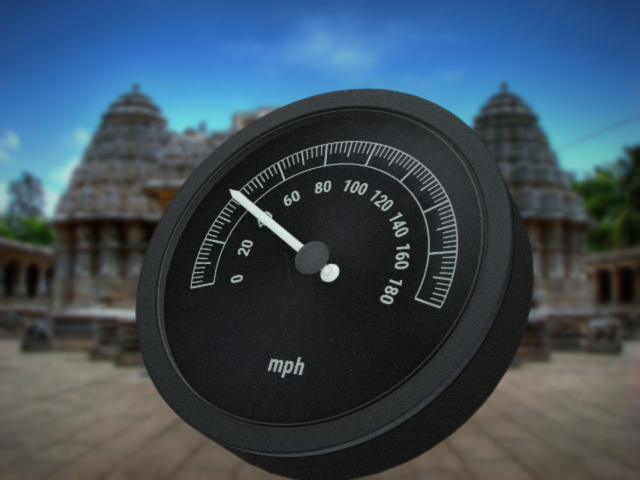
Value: 40 mph
